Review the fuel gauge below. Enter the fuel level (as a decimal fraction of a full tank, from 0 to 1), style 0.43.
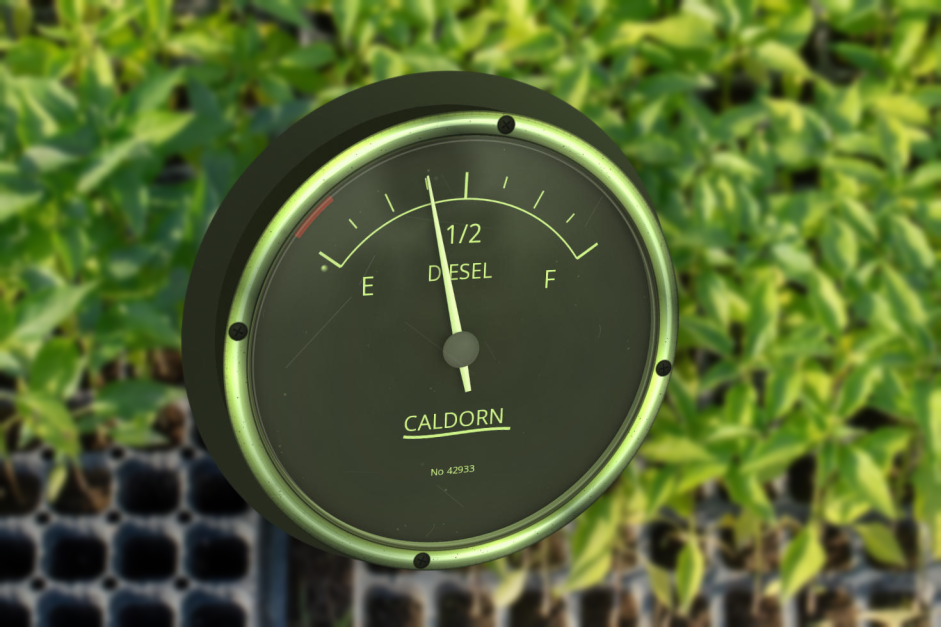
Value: 0.375
